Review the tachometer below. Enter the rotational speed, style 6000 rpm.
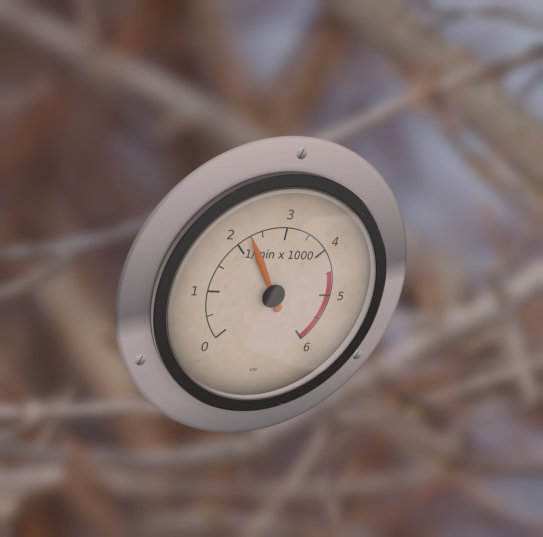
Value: 2250 rpm
